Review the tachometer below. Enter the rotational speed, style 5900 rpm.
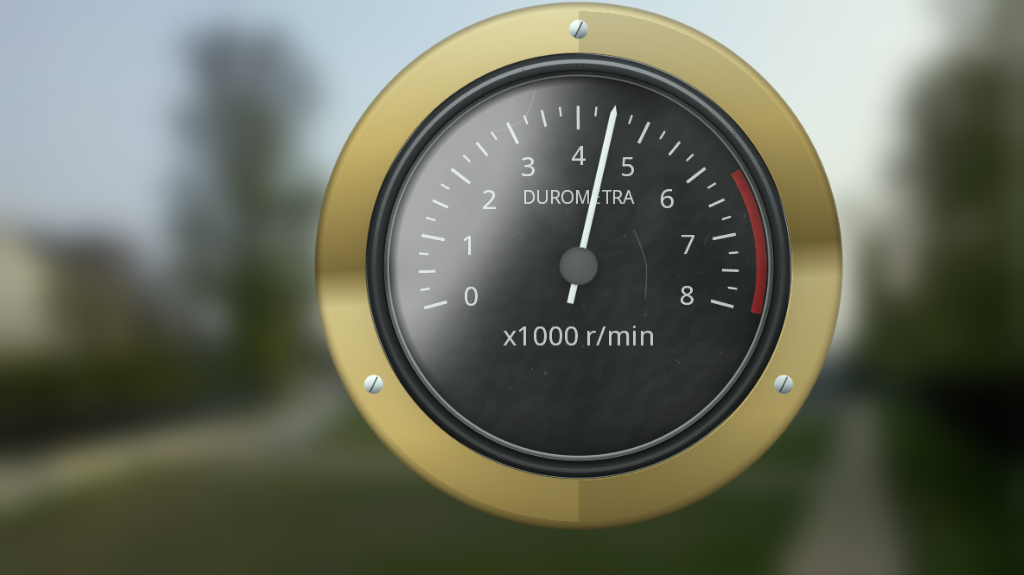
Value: 4500 rpm
